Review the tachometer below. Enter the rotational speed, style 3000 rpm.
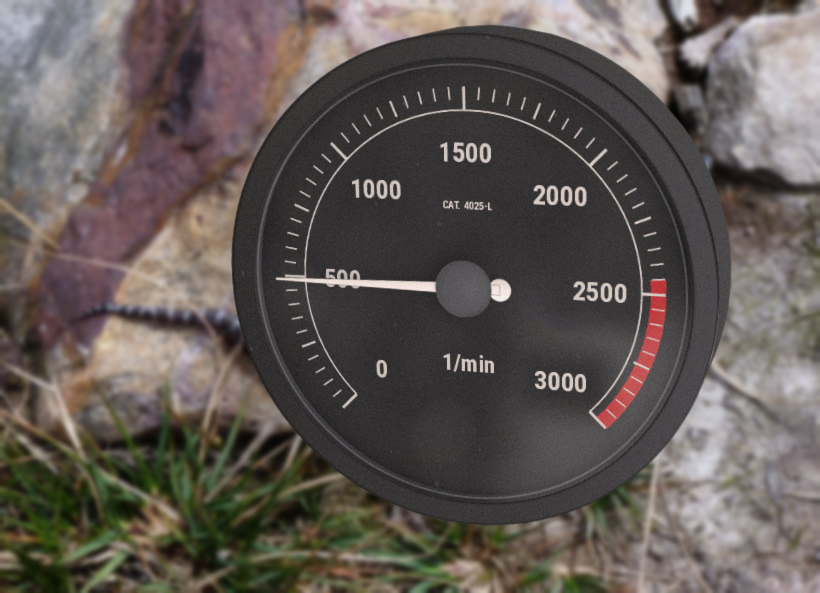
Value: 500 rpm
